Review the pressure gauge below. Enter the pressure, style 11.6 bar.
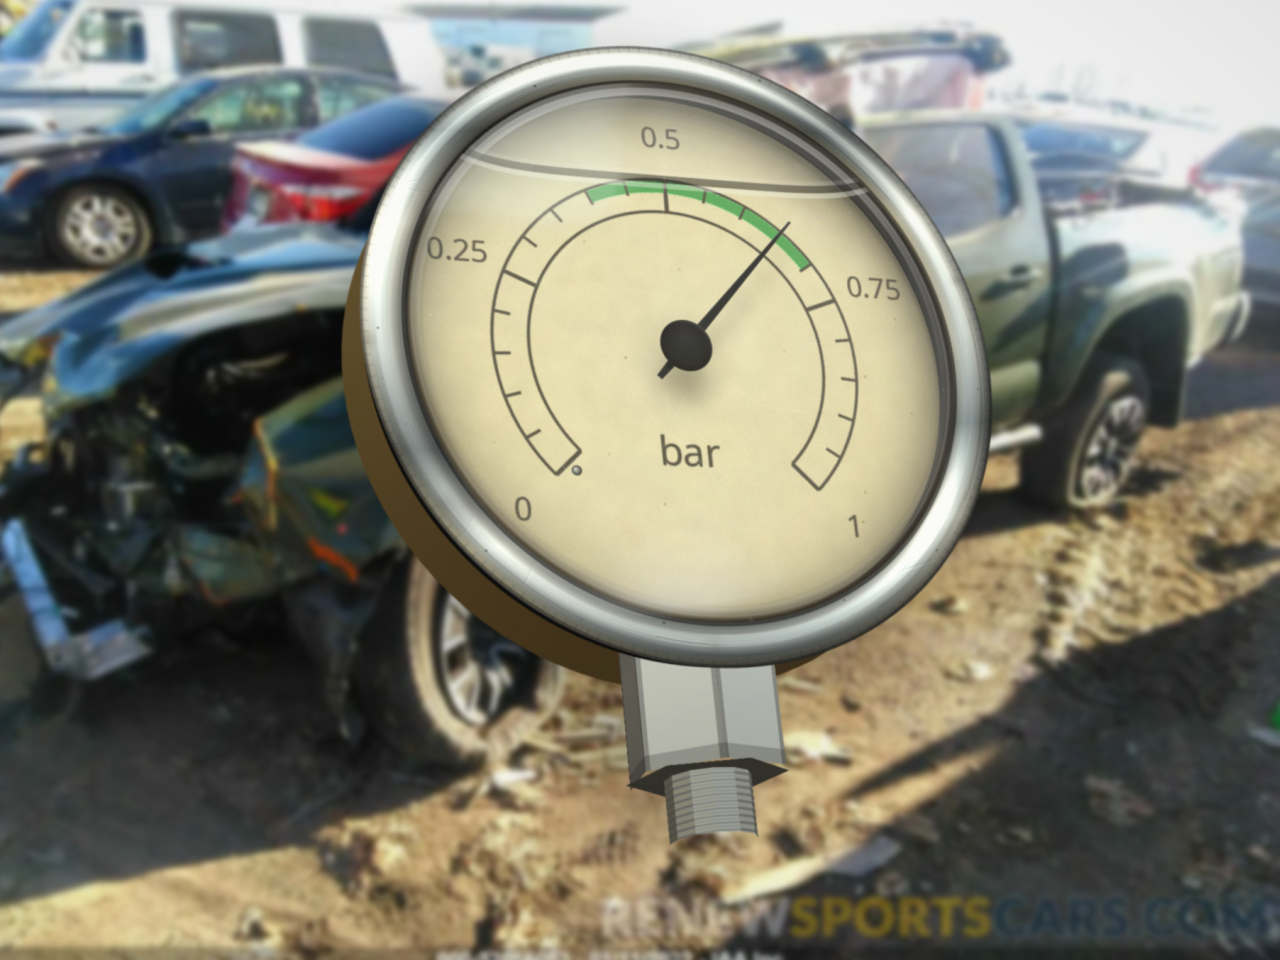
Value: 0.65 bar
